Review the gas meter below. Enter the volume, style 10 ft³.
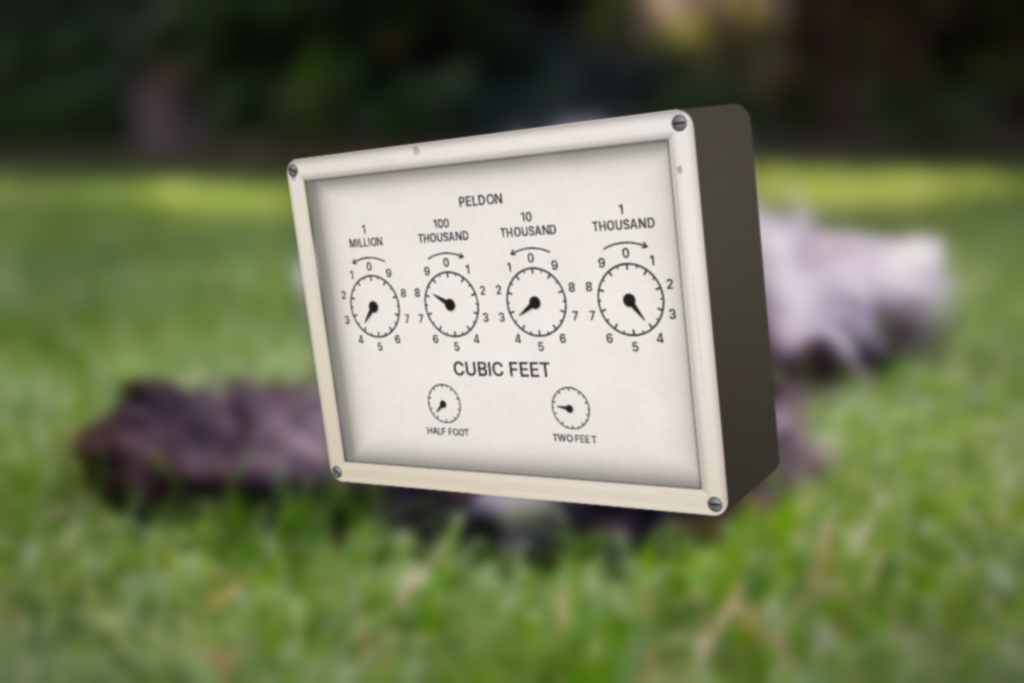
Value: 383400 ft³
